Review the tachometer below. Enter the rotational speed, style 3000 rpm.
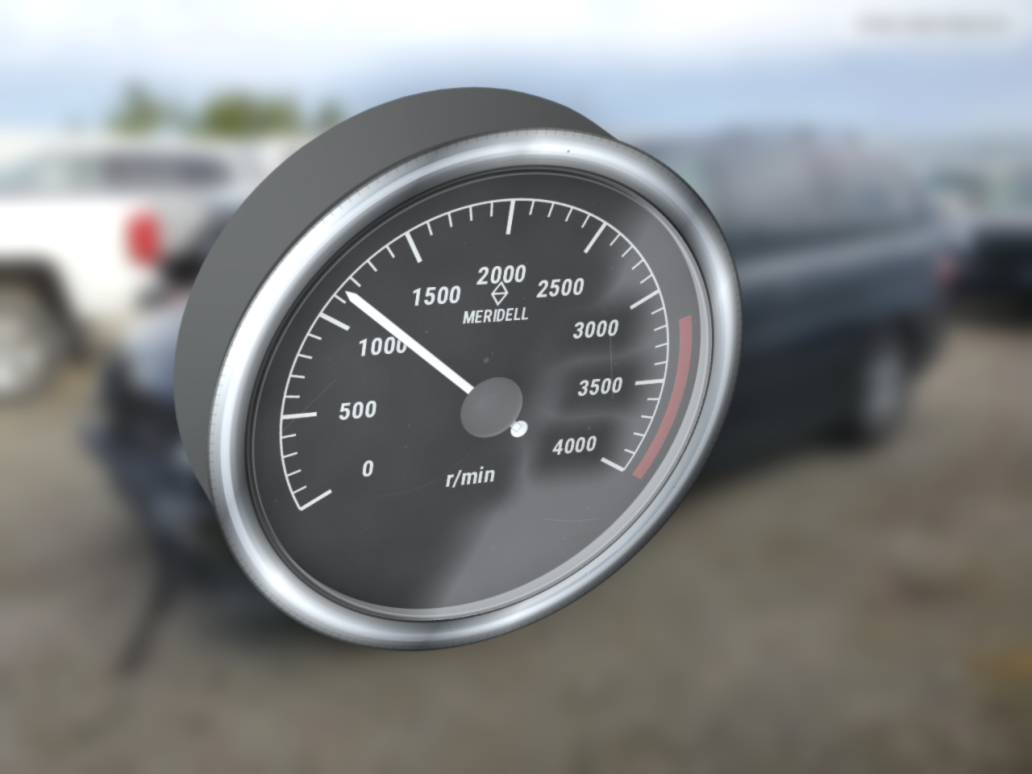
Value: 1150 rpm
